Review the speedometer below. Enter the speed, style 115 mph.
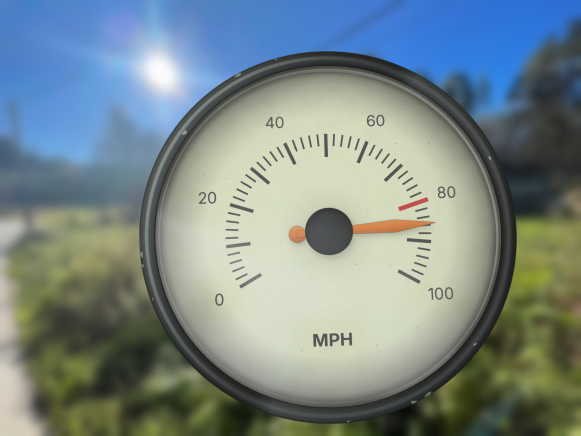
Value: 86 mph
